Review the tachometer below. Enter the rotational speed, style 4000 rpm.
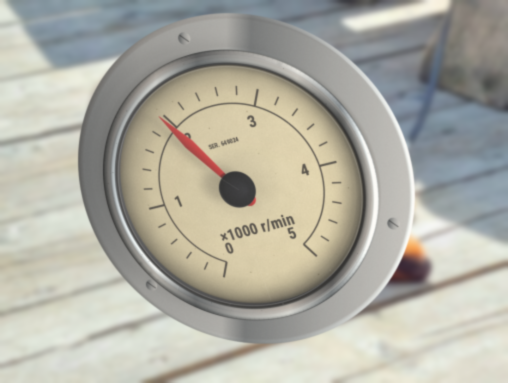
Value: 2000 rpm
